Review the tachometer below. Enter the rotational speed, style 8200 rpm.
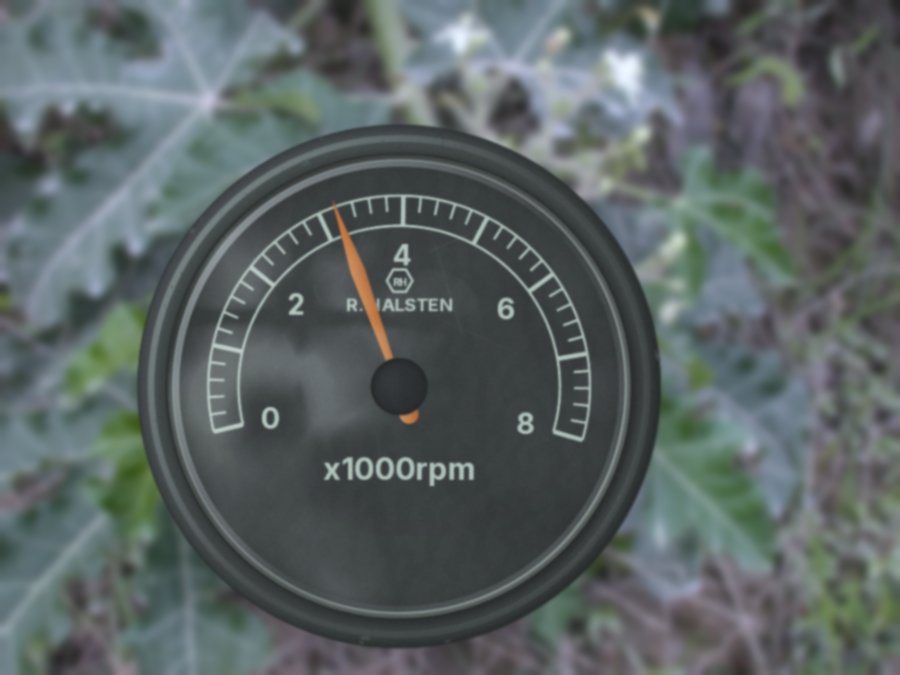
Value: 3200 rpm
